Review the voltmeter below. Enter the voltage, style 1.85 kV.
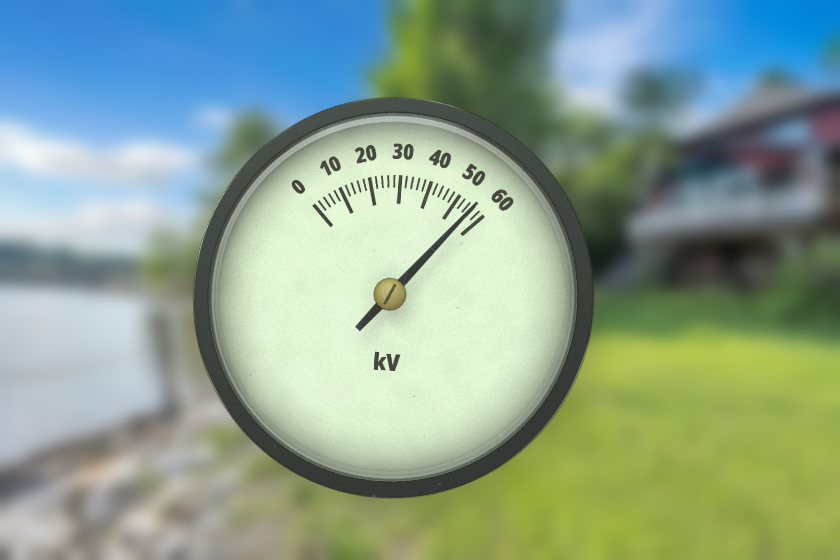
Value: 56 kV
